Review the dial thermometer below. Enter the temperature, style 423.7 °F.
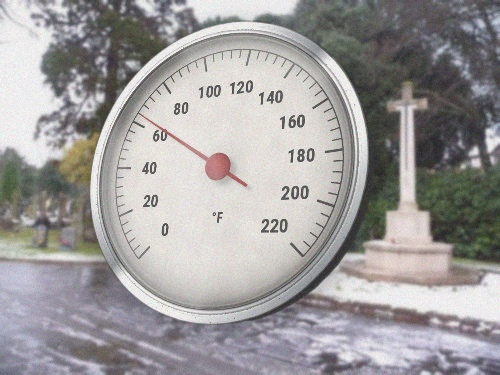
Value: 64 °F
